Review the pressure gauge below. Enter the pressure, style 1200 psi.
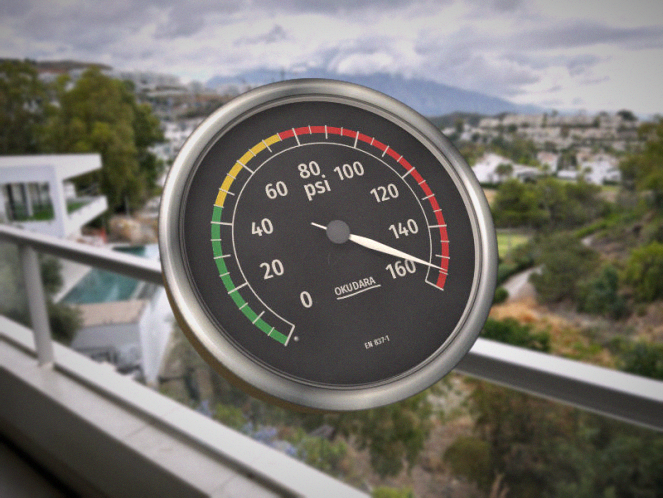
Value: 155 psi
